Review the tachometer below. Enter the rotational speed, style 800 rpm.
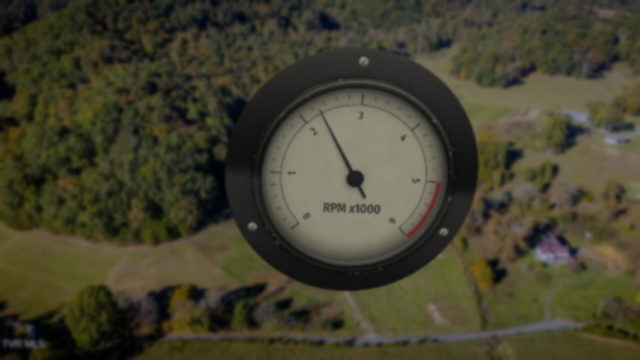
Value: 2300 rpm
